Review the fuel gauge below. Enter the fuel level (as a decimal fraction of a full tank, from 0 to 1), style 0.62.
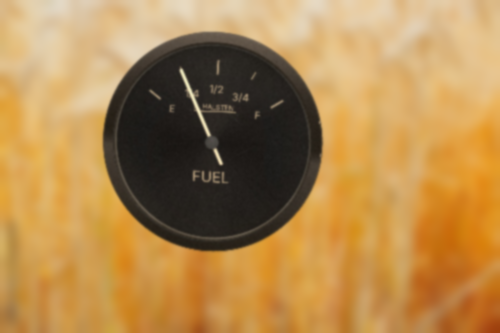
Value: 0.25
